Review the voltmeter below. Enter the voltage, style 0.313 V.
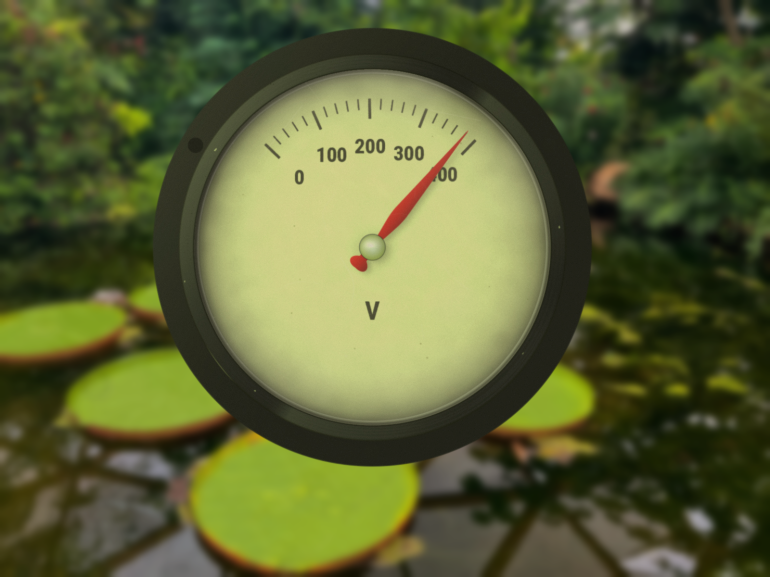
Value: 380 V
